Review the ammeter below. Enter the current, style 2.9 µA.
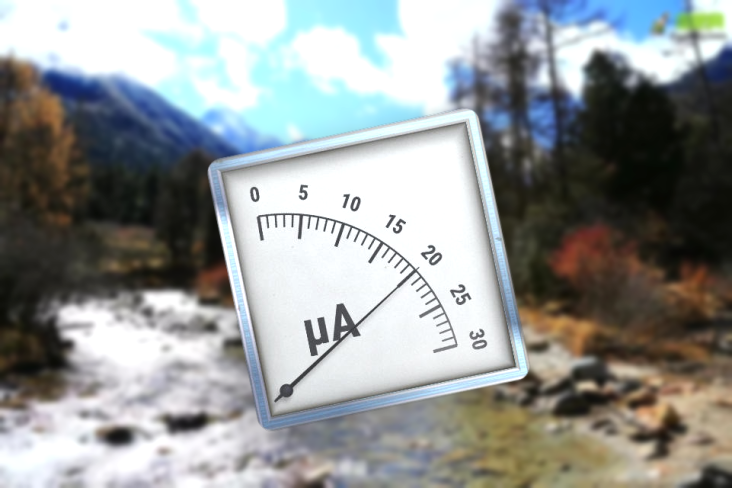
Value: 20 µA
